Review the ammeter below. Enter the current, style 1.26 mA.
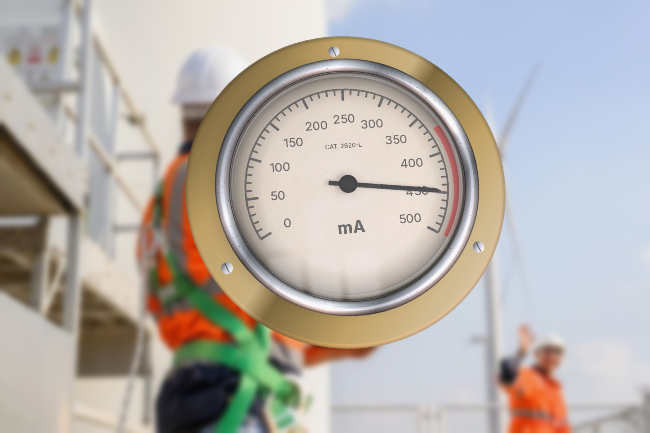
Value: 450 mA
